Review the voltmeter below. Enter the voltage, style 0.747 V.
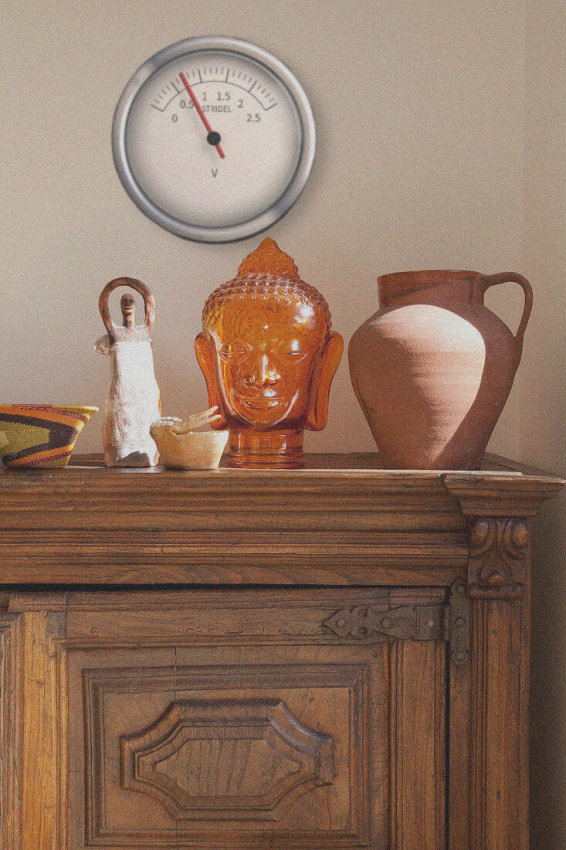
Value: 0.7 V
